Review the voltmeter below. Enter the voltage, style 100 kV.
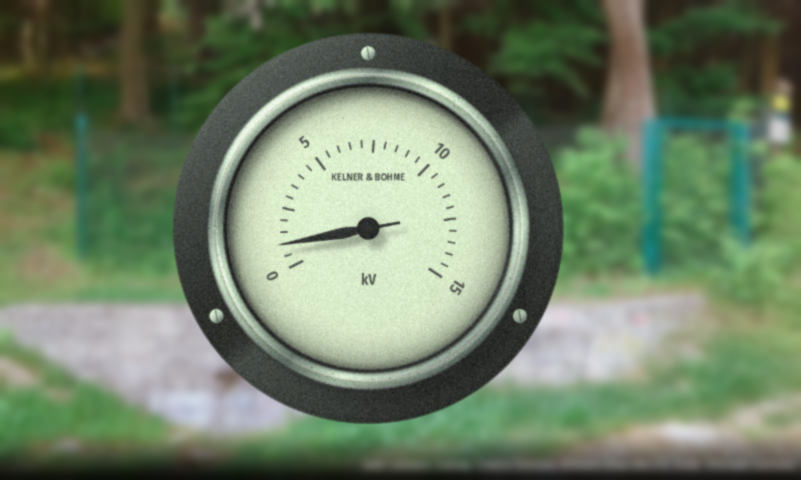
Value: 1 kV
